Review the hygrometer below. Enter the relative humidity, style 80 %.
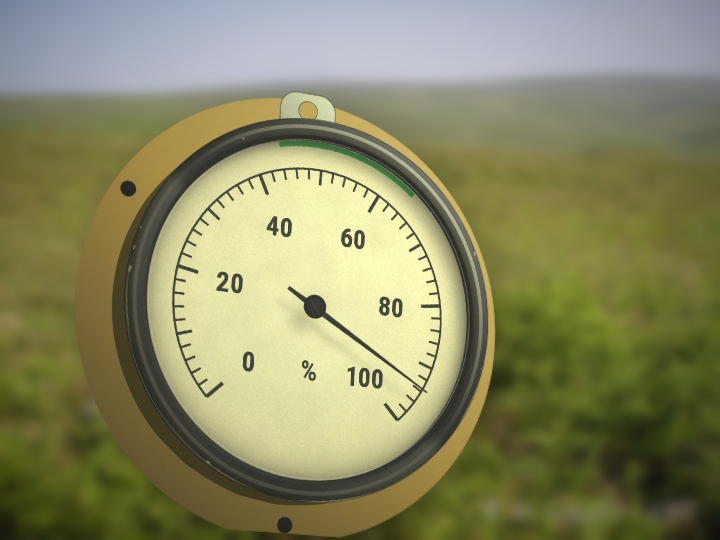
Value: 94 %
